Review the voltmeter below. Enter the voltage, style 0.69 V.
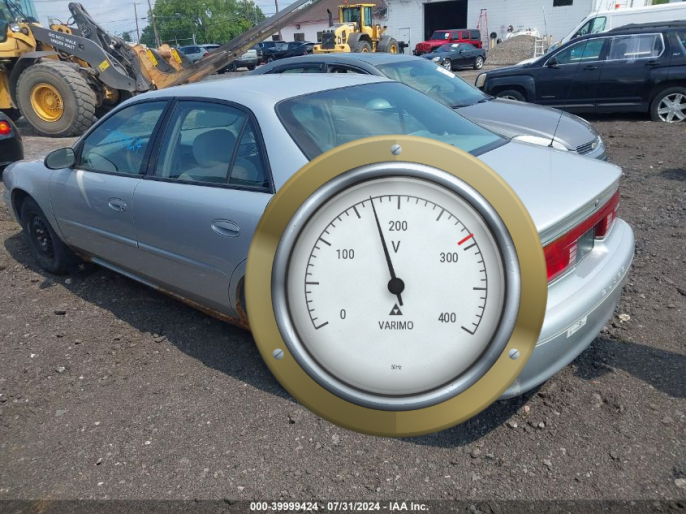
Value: 170 V
